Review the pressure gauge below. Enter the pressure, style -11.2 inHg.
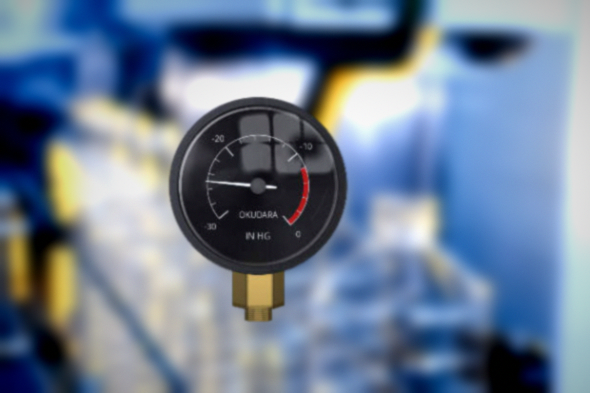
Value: -25 inHg
